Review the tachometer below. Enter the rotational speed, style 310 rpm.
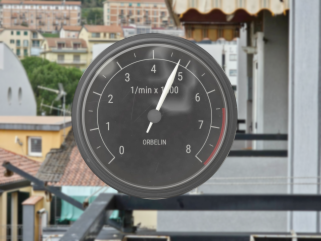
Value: 4750 rpm
